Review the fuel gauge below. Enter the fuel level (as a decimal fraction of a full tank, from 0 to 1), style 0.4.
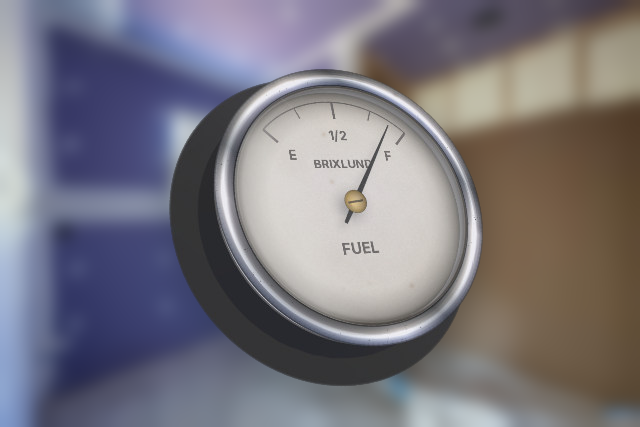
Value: 0.875
